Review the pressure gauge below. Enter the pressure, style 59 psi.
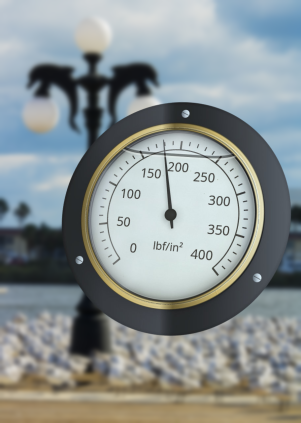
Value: 180 psi
